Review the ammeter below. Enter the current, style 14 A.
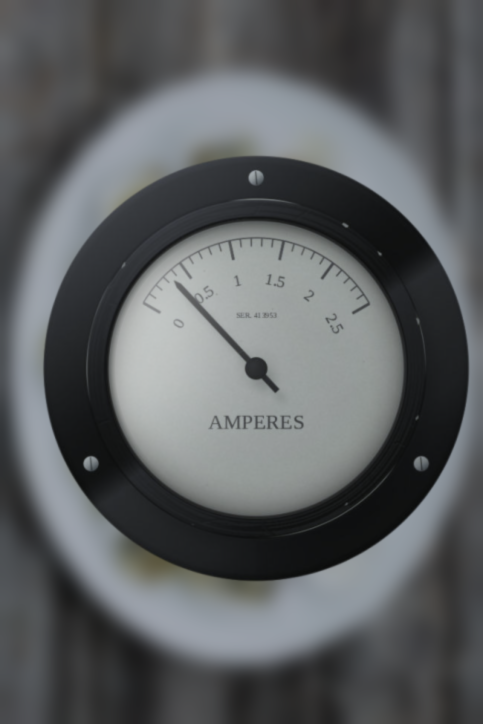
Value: 0.35 A
